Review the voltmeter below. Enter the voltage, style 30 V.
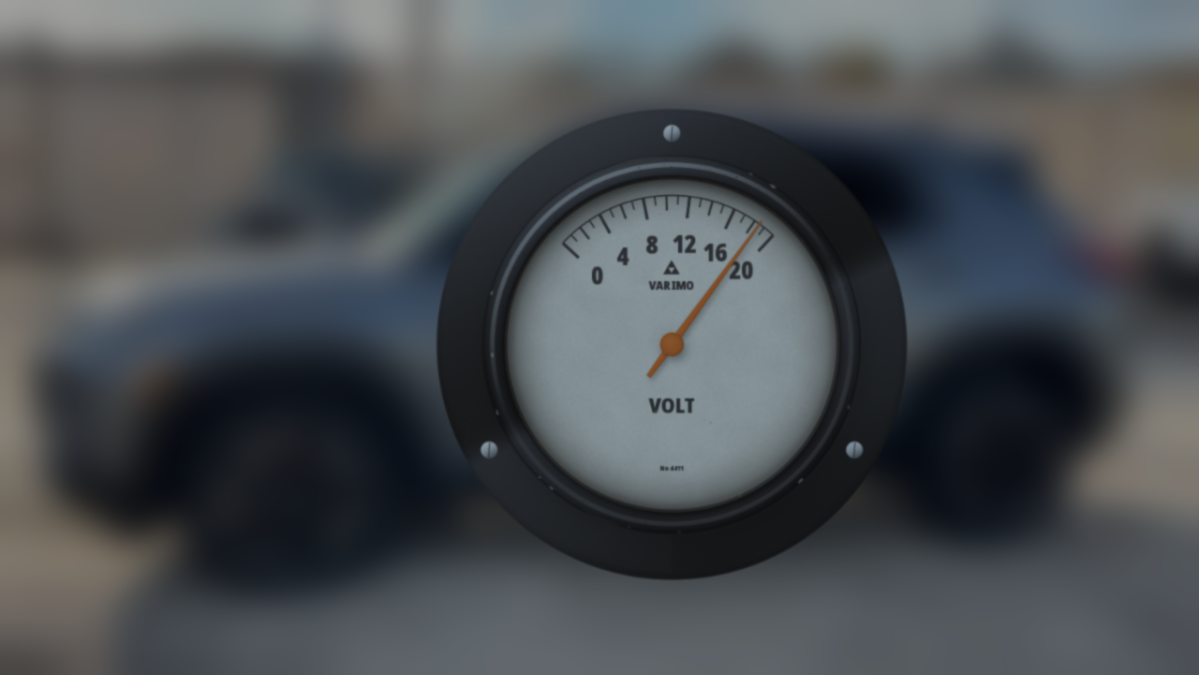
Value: 18.5 V
